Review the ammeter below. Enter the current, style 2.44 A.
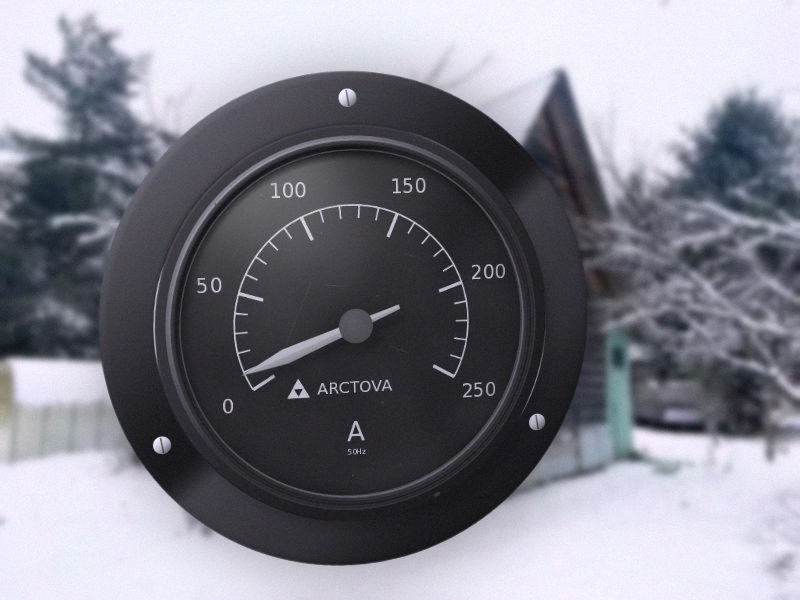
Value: 10 A
